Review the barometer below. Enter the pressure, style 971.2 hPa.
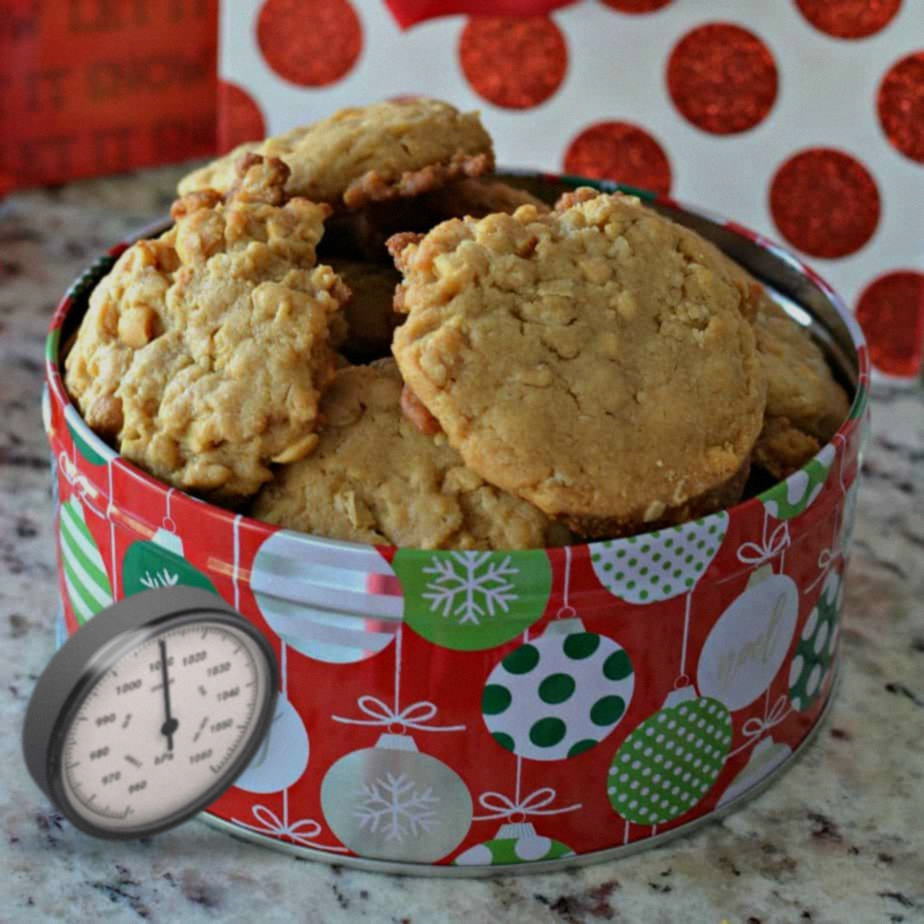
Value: 1010 hPa
